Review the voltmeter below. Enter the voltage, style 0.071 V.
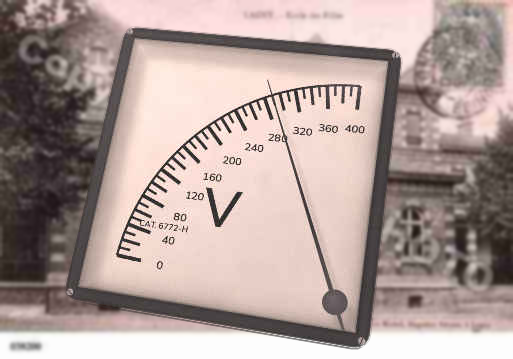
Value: 290 V
